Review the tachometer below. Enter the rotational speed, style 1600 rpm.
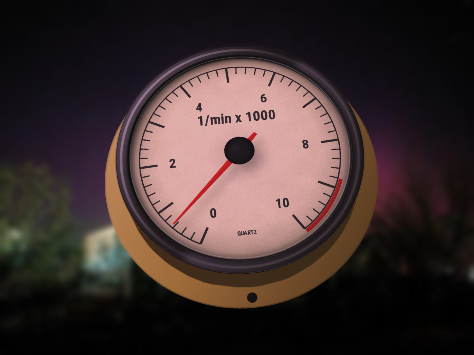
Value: 600 rpm
